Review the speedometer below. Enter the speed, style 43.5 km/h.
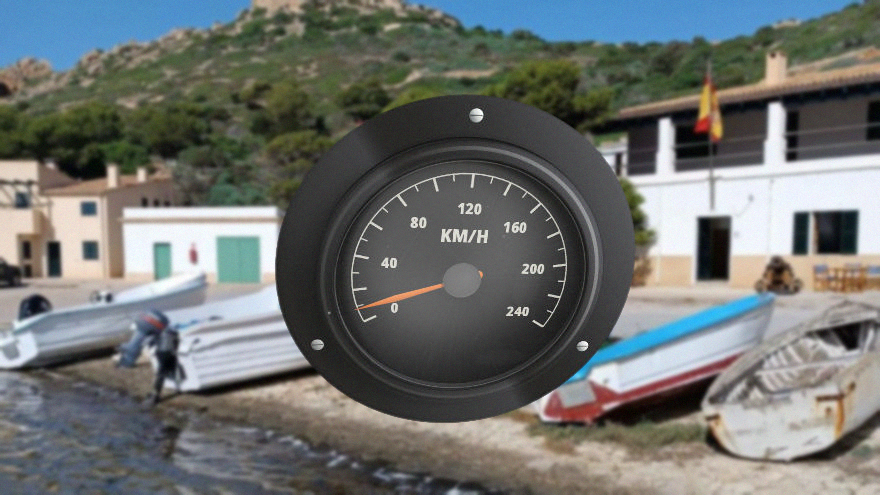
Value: 10 km/h
